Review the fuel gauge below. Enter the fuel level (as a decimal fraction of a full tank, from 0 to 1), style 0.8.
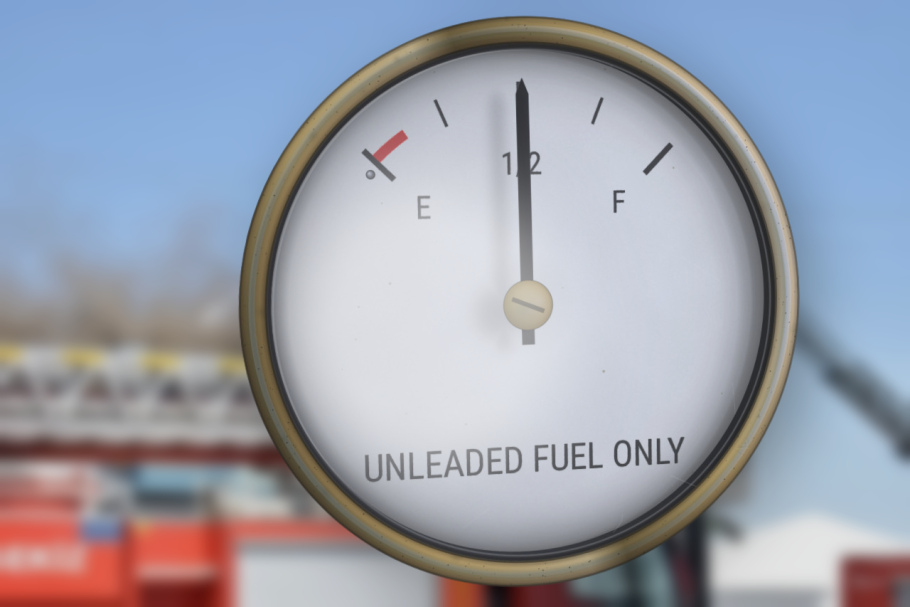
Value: 0.5
